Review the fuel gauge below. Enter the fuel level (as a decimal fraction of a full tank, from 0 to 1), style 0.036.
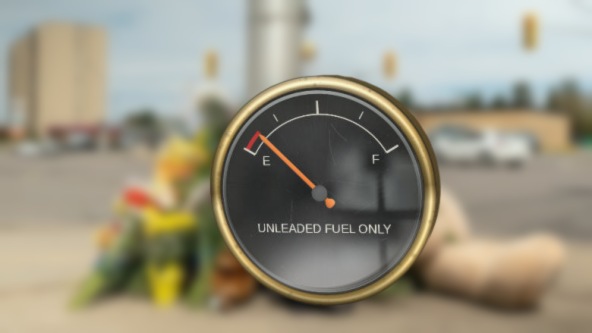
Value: 0.125
